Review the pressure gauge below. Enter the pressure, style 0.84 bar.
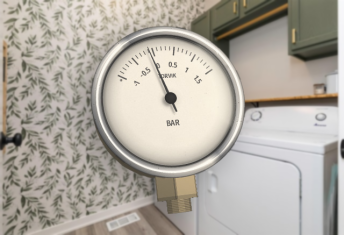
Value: -0.1 bar
